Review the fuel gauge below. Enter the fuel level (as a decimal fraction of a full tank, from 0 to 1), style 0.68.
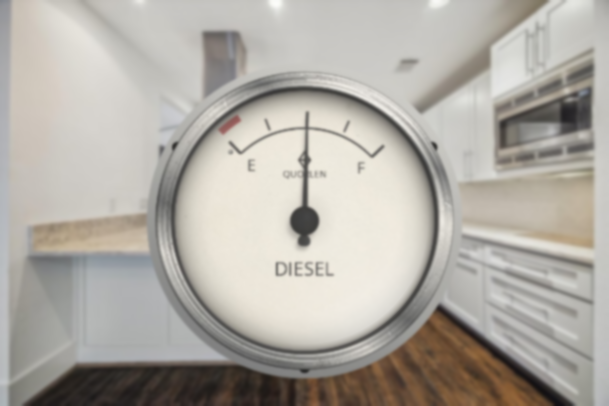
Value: 0.5
